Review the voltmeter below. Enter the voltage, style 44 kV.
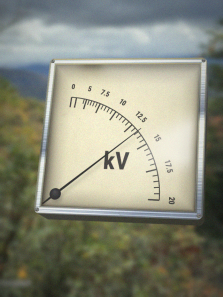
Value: 13.5 kV
